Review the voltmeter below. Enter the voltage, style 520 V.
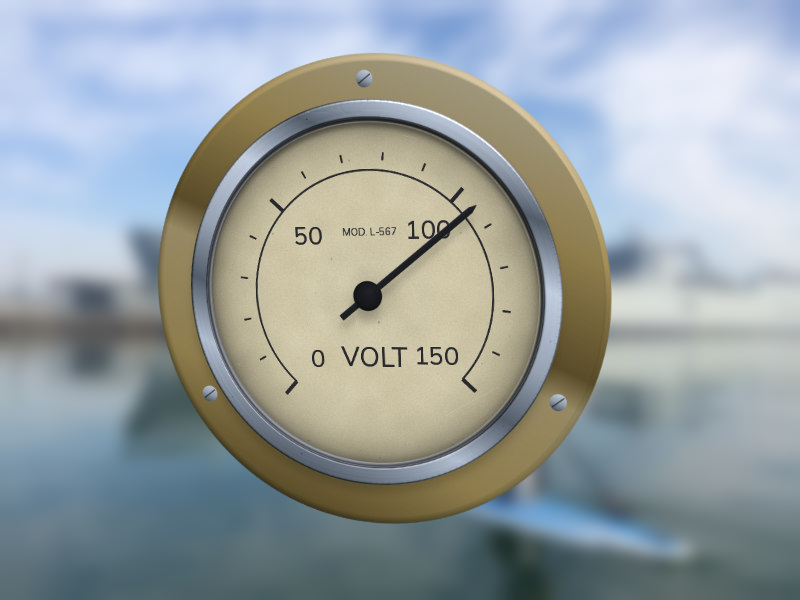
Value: 105 V
